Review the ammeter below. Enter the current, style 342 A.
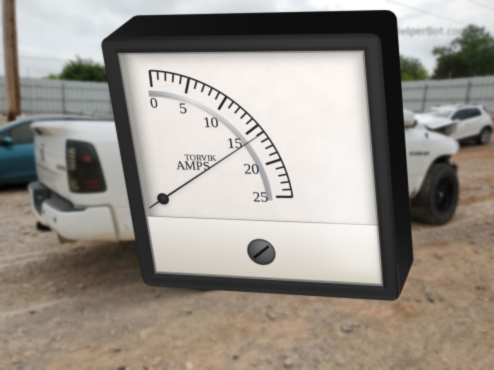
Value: 16 A
